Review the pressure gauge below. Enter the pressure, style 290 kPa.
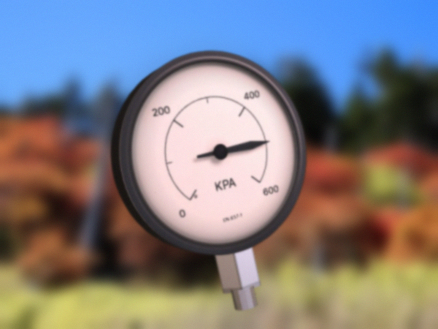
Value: 500 kPa
